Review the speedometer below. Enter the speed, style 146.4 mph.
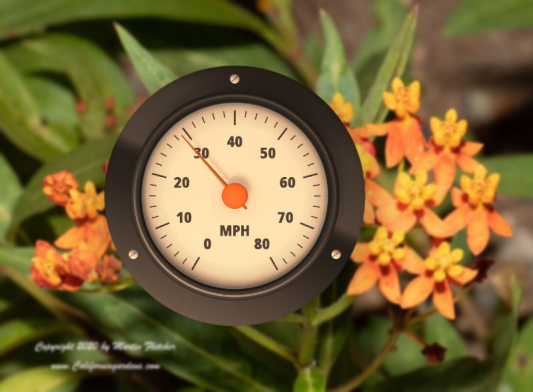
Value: 29 mph
